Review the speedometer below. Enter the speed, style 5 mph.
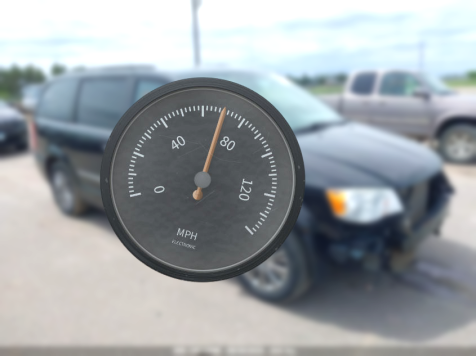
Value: 70 mph
